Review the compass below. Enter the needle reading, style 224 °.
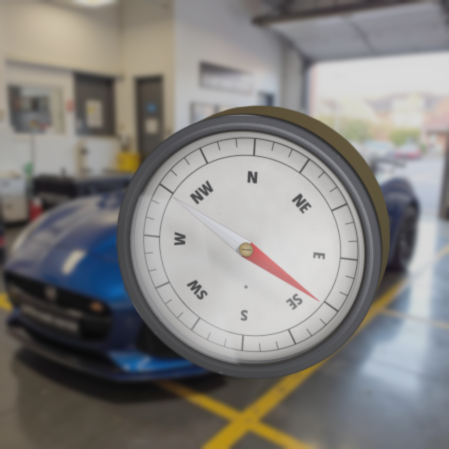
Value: 120 °
